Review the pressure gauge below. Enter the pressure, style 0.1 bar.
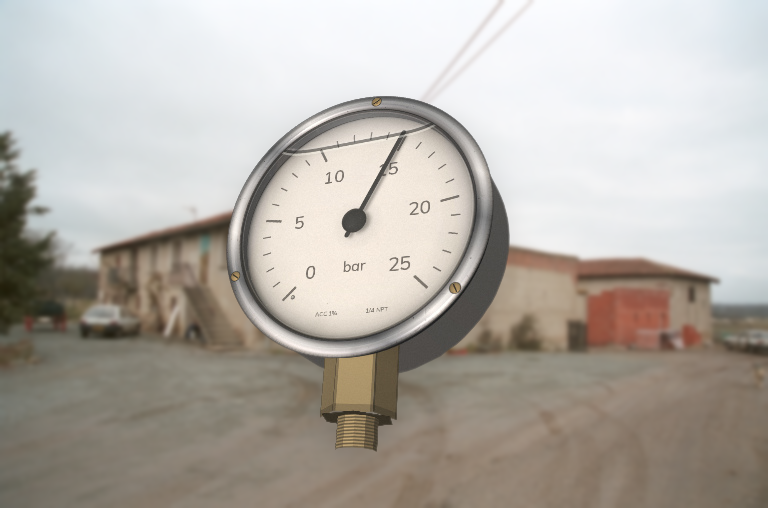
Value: 15 bar
